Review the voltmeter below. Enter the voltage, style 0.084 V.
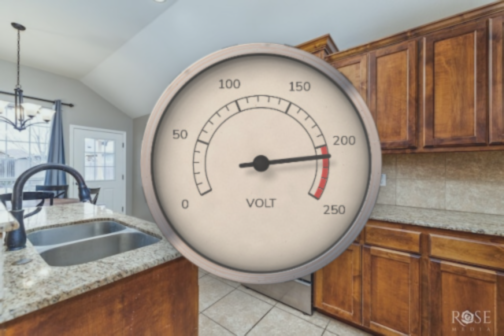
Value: 210 V
